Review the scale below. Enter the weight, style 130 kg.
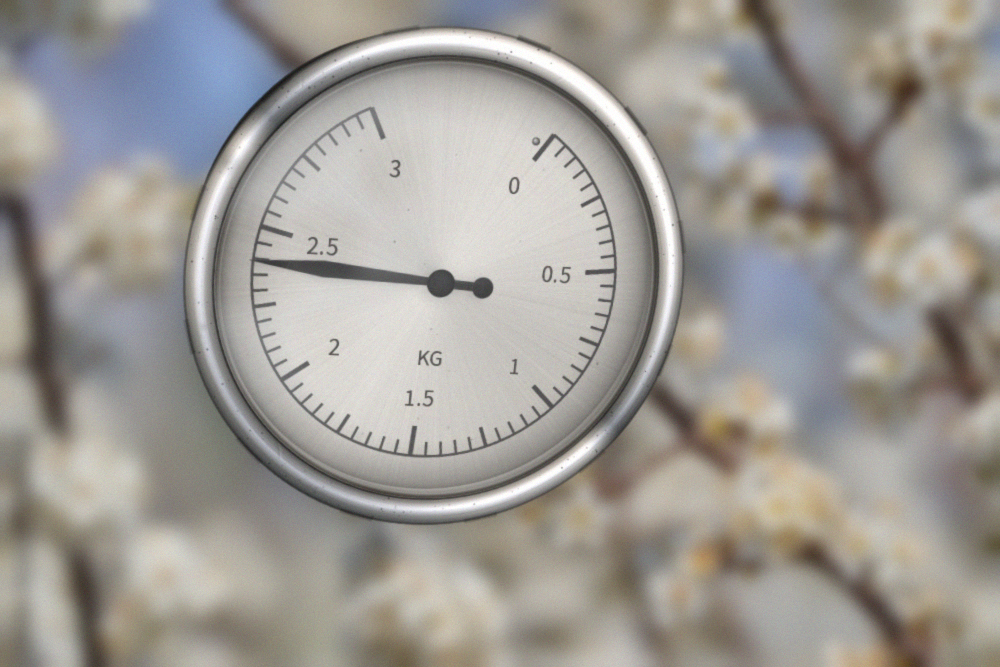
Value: 2.4 kg
